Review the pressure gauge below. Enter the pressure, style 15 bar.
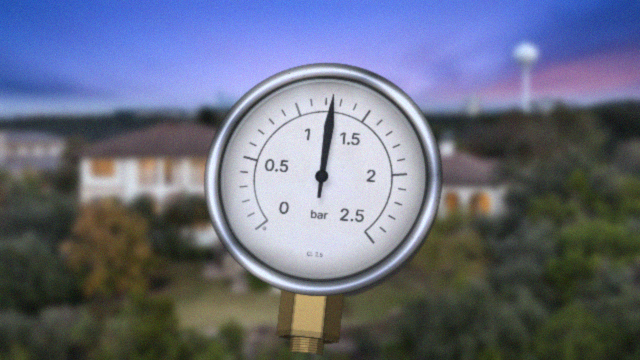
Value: 1.25 bar
